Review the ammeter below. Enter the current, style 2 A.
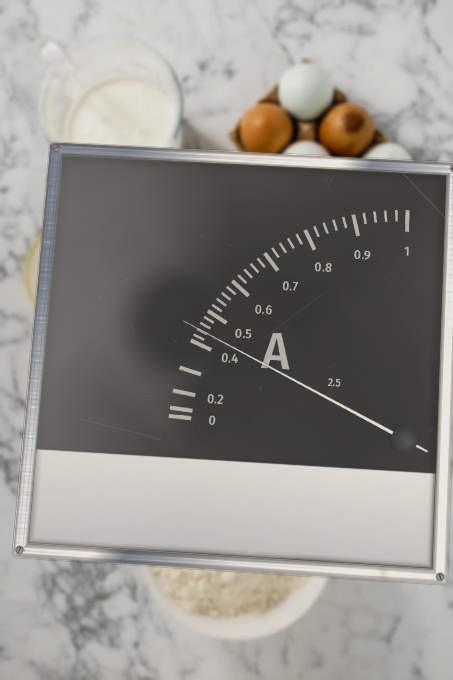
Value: 0.44 A
